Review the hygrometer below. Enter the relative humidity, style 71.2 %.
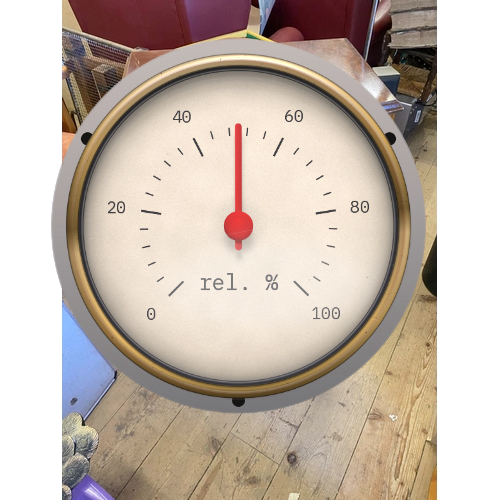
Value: 50 %
